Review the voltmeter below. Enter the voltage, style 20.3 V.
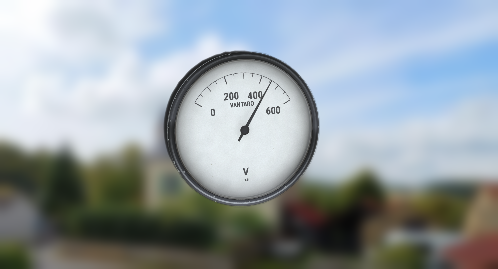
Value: 450 V
